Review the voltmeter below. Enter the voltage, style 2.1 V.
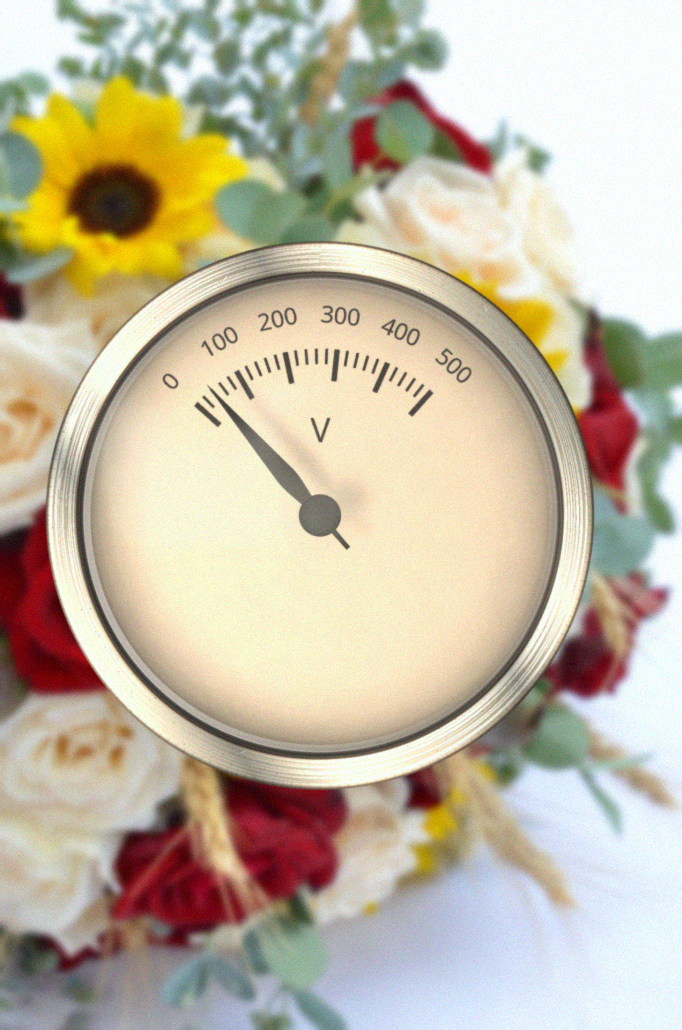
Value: 40 V
